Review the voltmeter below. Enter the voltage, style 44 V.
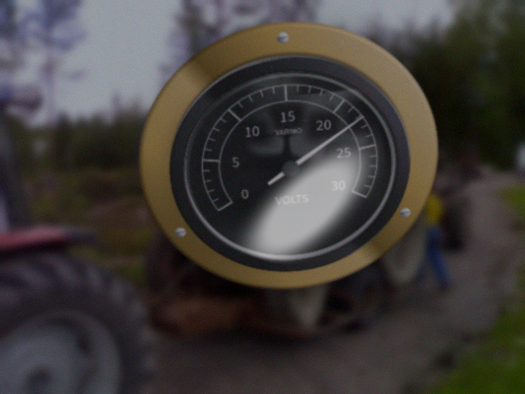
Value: 22 V
